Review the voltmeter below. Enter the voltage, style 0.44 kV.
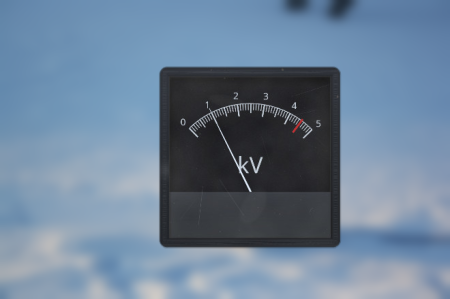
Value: 1 kV
